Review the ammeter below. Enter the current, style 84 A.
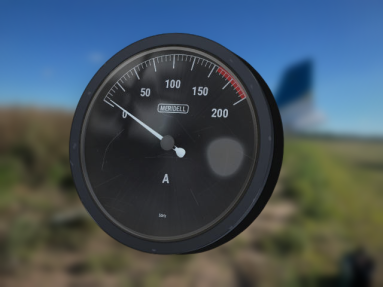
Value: 5 A
